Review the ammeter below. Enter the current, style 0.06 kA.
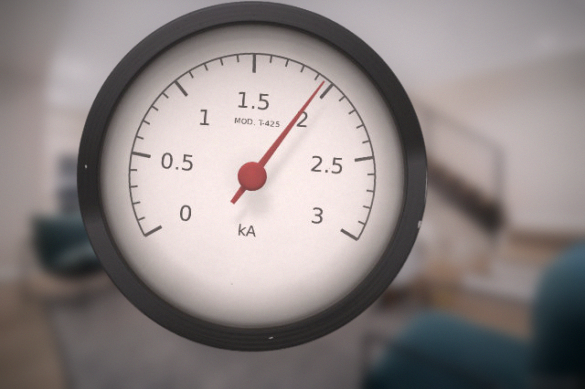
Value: 1.95 kA
